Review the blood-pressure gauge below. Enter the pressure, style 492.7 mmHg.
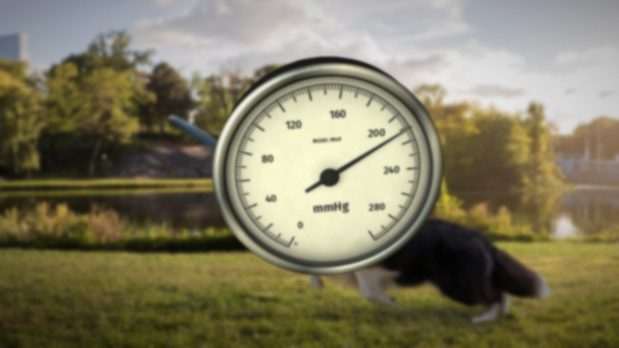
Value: 210 mmHg
